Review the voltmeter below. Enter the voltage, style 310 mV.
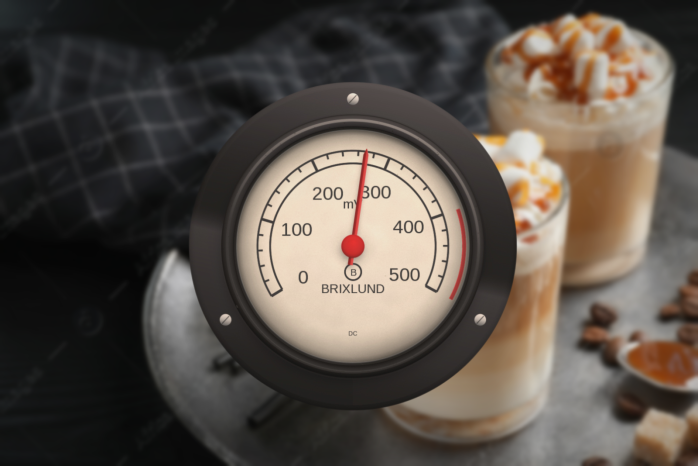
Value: 270 mV
